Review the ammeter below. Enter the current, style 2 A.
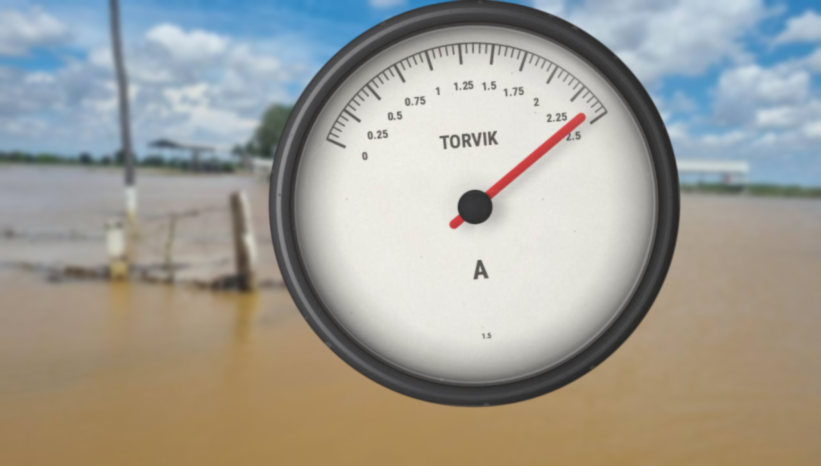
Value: 2.4 A
